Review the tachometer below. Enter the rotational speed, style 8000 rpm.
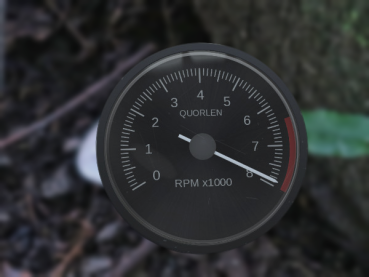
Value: 7900 rpm
